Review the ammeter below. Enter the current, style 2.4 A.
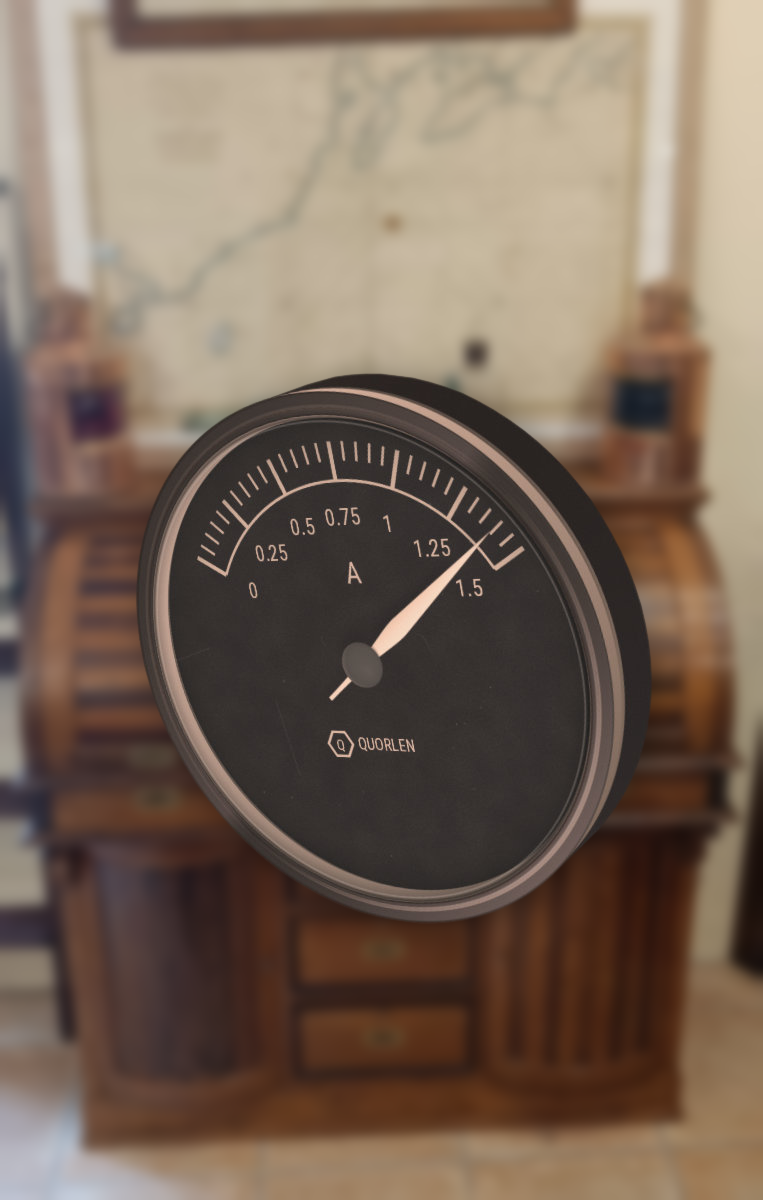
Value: 1.4 A
